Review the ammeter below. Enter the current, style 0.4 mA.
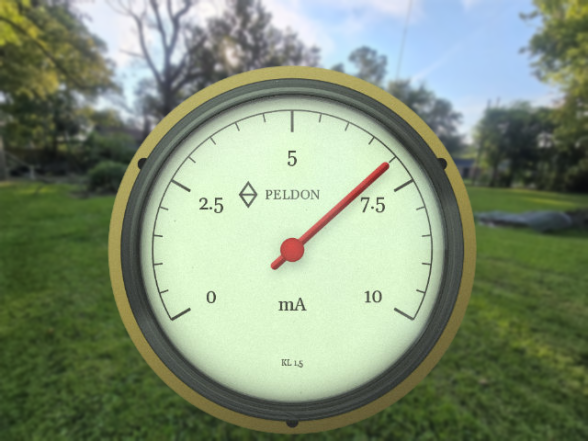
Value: 7 mA
